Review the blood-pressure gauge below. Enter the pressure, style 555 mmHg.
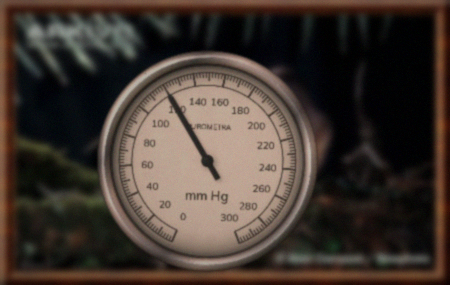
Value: 120 mmHg
